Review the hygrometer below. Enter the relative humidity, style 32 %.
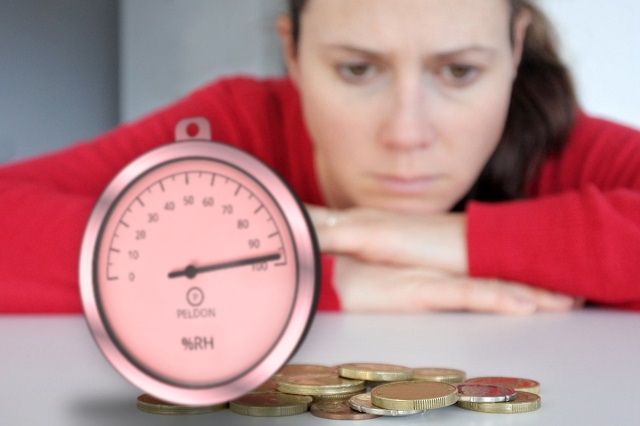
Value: 97.5 %
